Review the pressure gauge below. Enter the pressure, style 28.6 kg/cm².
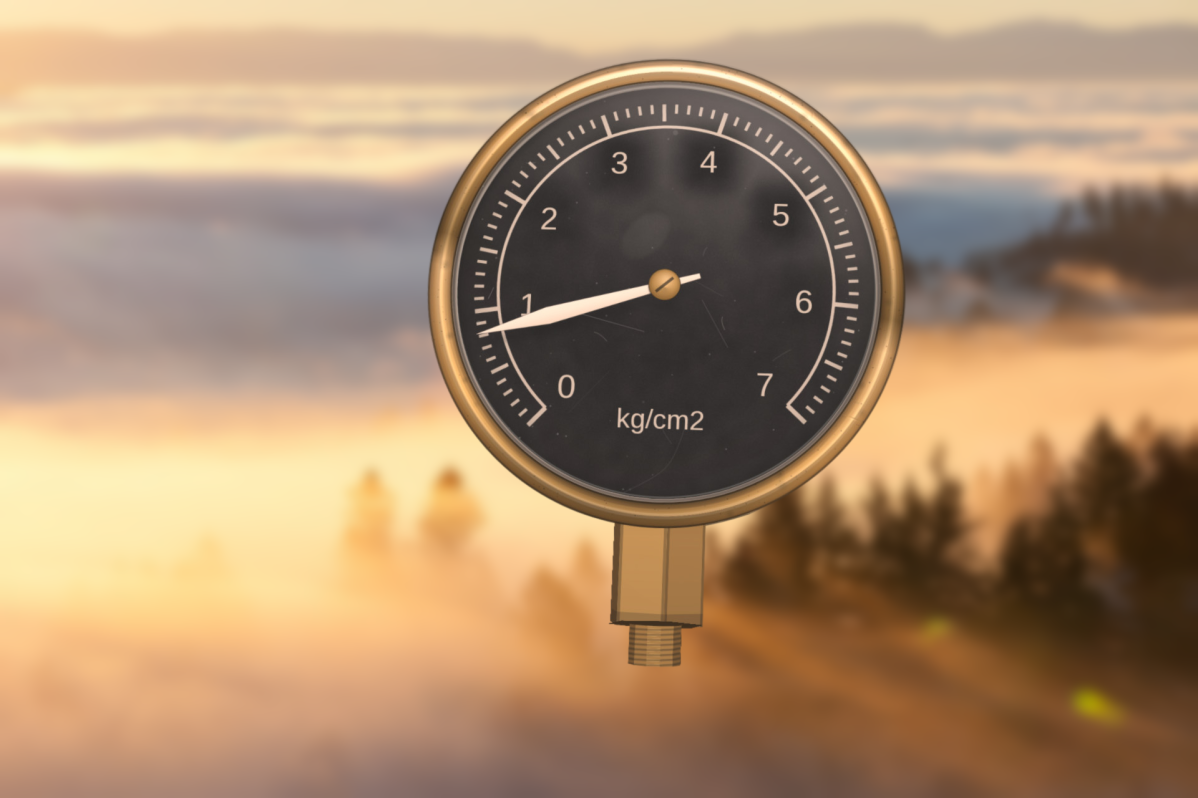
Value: 0.8 kg/cm²
